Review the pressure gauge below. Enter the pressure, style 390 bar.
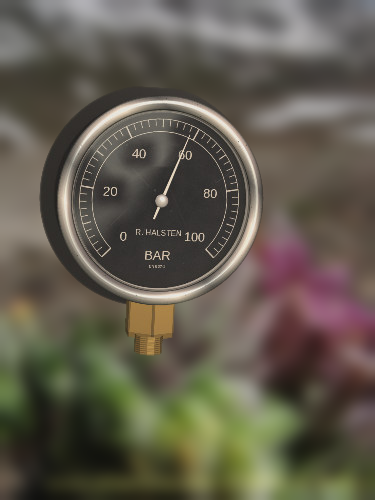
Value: 58 bar
